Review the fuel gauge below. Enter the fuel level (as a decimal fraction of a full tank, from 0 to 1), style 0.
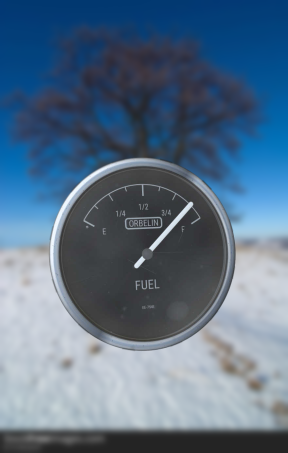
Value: 0.875
